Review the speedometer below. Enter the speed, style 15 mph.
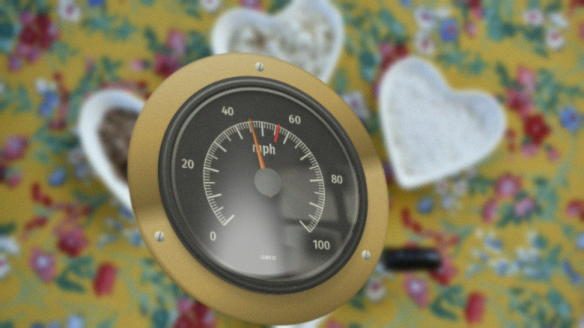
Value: 45 mph
